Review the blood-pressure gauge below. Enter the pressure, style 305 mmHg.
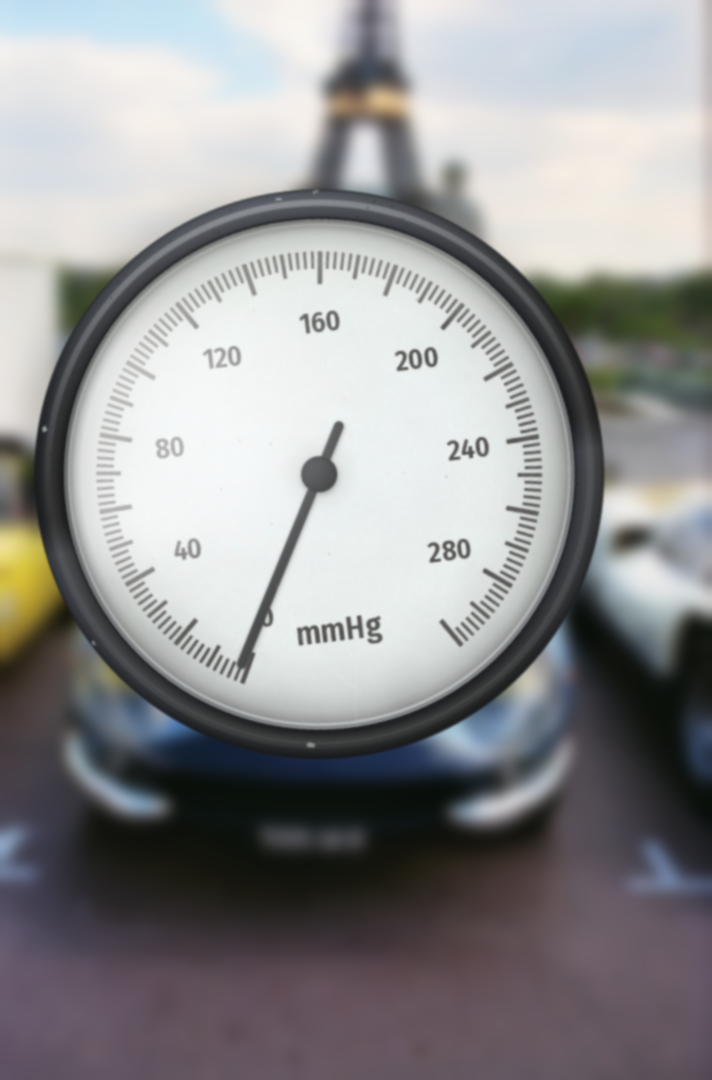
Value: 2 mmHg
